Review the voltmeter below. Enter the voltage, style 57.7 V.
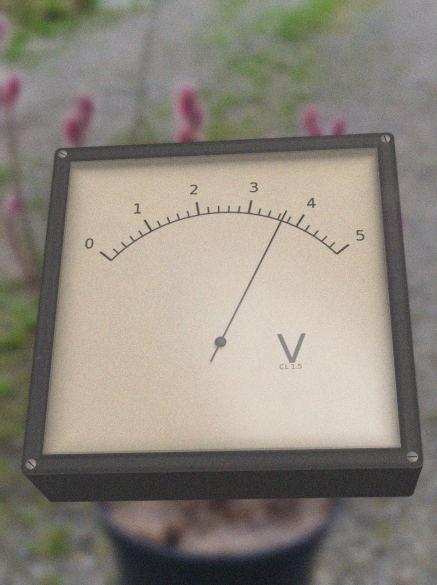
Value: 3.7 V
